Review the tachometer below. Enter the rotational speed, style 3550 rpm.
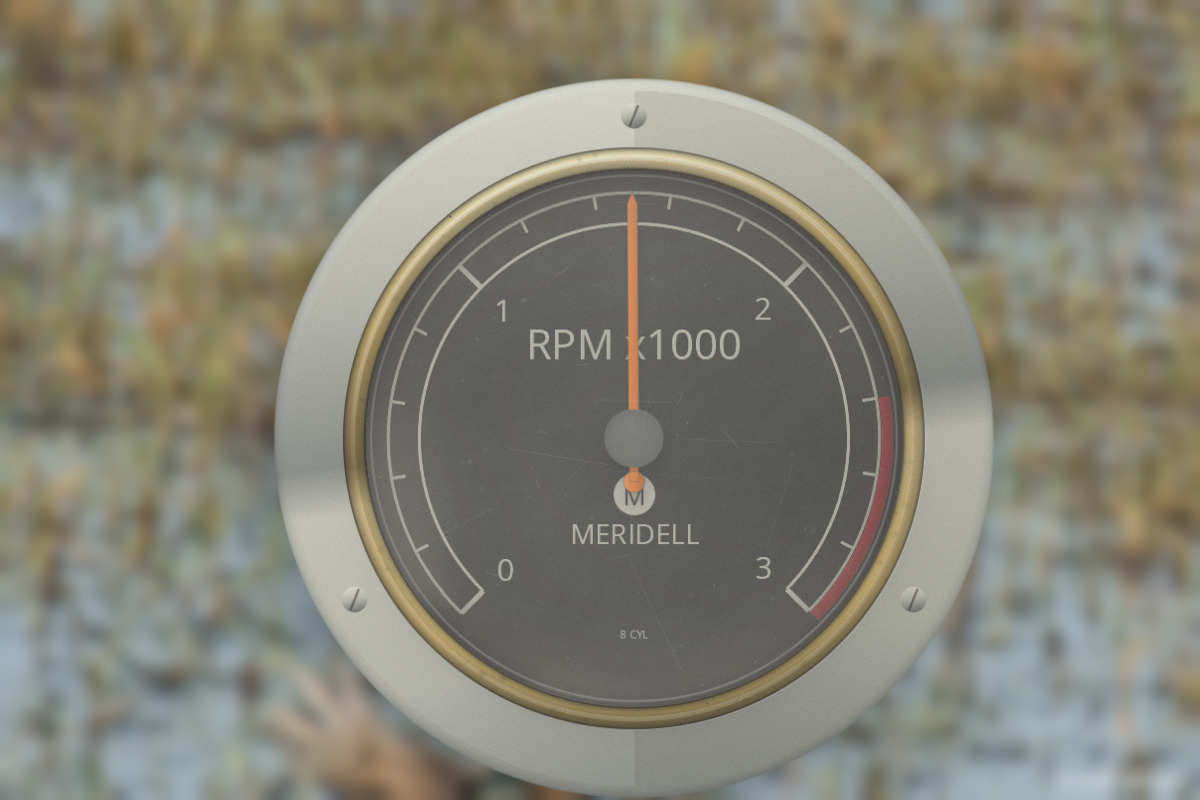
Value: 1500 rpm
